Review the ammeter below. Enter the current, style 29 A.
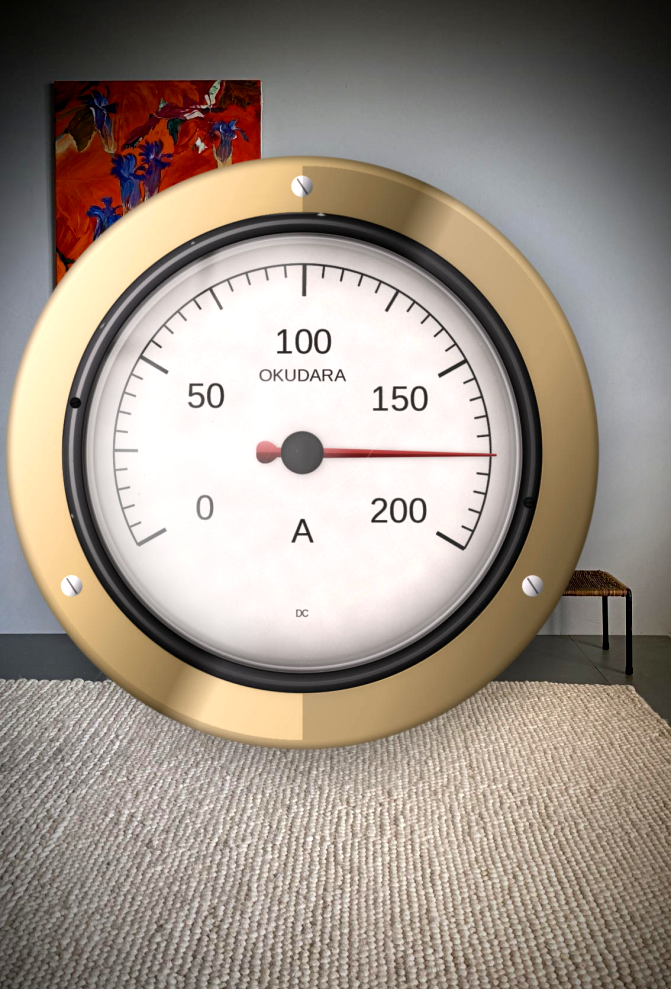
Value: 175 A
